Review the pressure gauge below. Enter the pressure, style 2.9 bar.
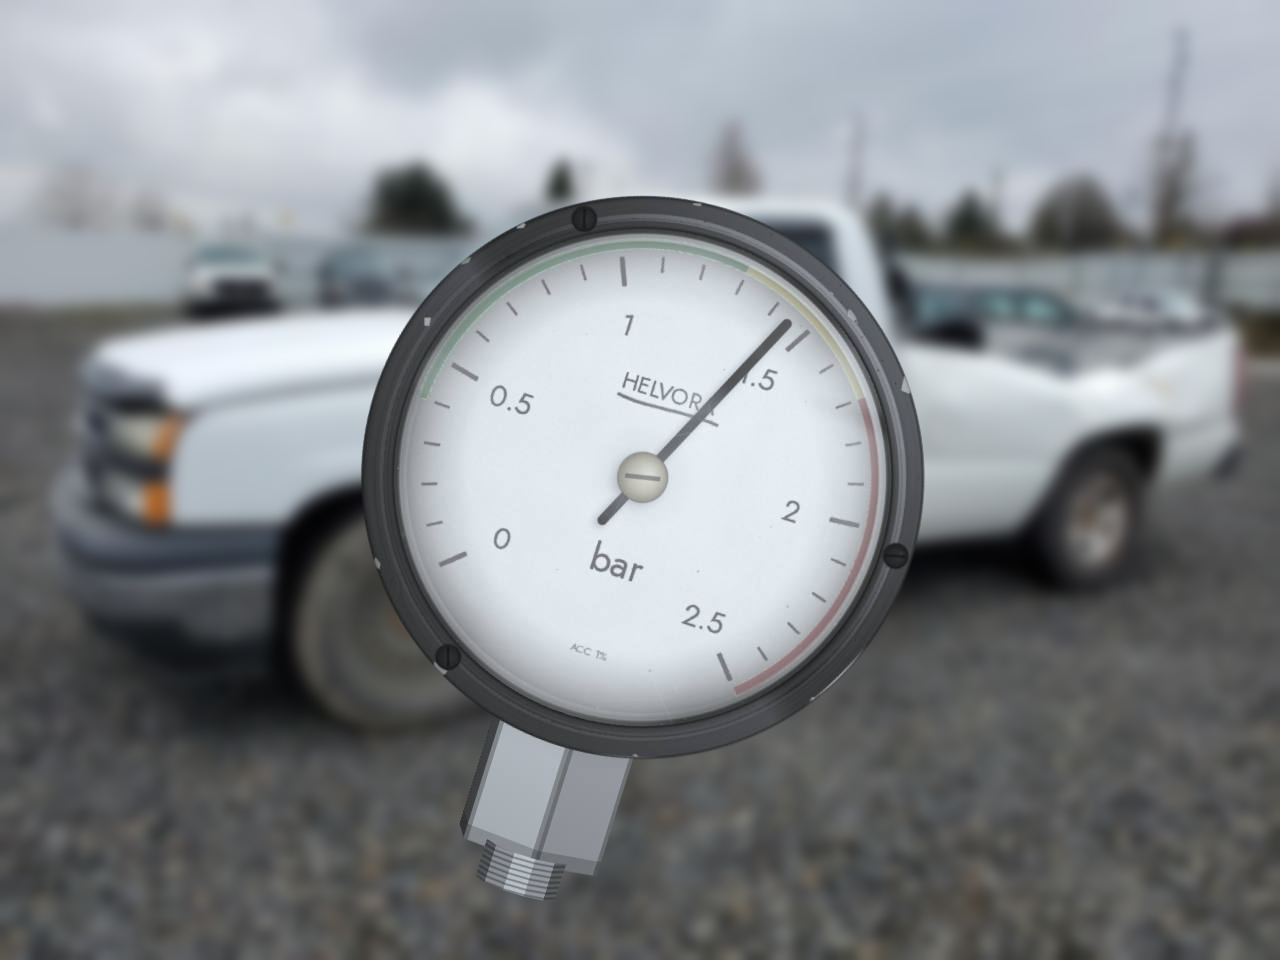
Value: 1.45 bar
